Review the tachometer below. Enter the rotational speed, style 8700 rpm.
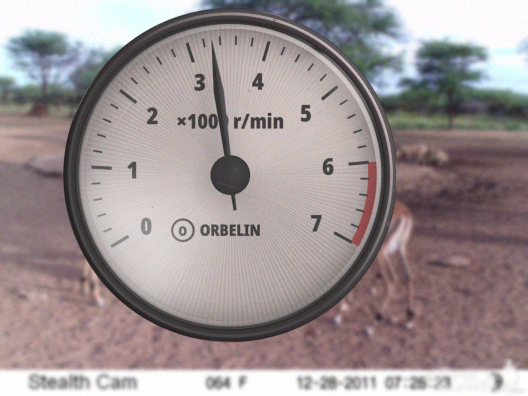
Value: 3300 rpm
